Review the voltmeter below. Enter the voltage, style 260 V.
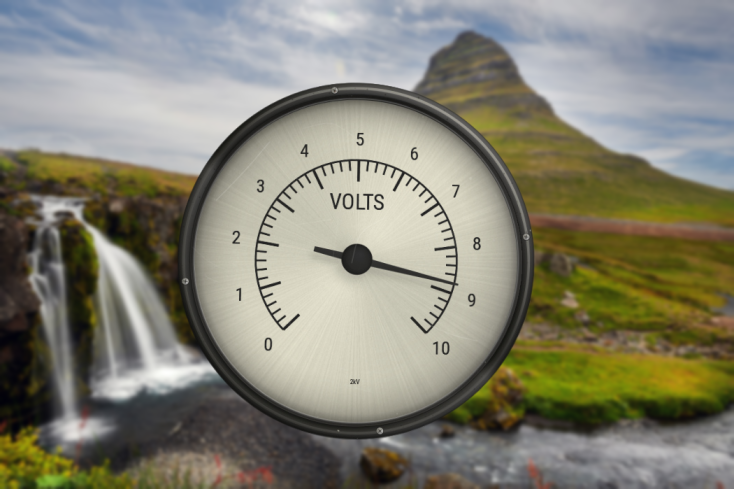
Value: 8.8 V
